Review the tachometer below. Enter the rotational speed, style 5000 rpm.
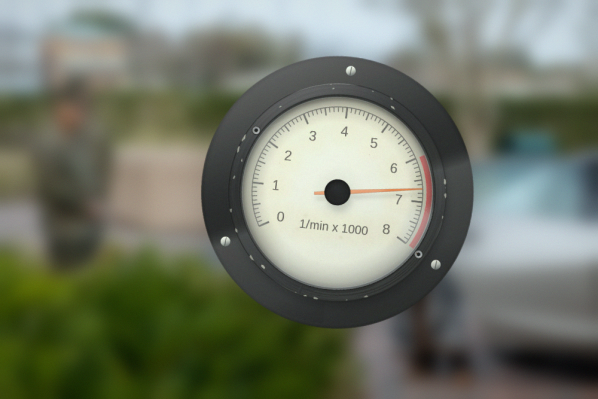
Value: 6700 rpm
